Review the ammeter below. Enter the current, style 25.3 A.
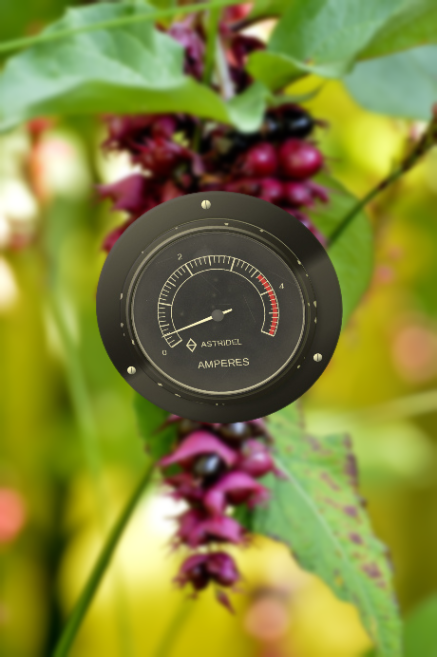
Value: 0.3 A
